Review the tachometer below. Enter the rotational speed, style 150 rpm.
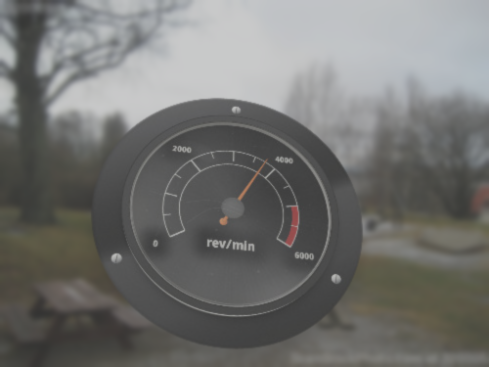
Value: 3750 rpm
